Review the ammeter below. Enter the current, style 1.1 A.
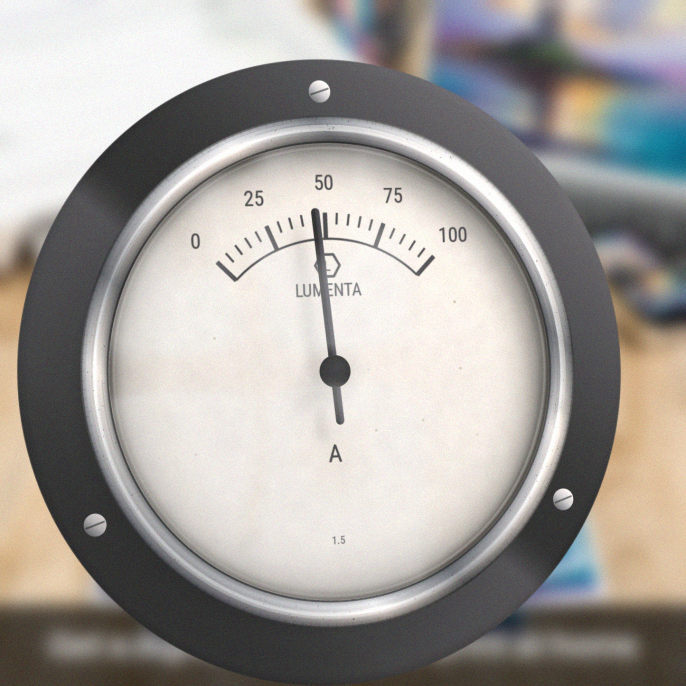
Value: 45 A
